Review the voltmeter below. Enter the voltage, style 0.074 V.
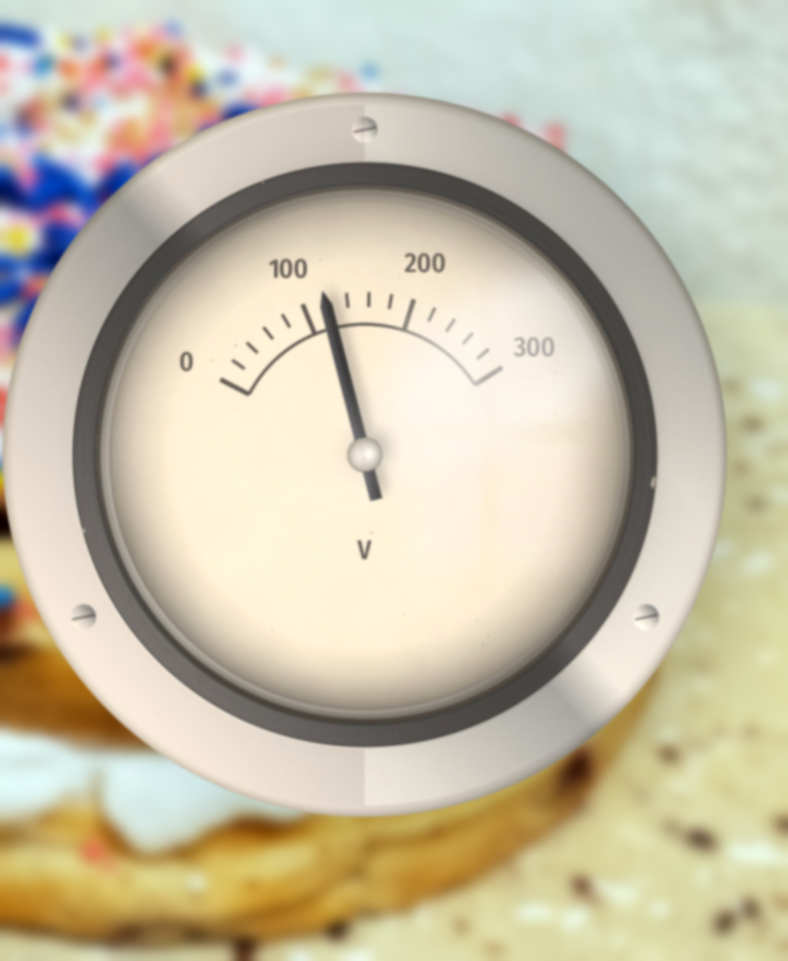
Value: 120 V
